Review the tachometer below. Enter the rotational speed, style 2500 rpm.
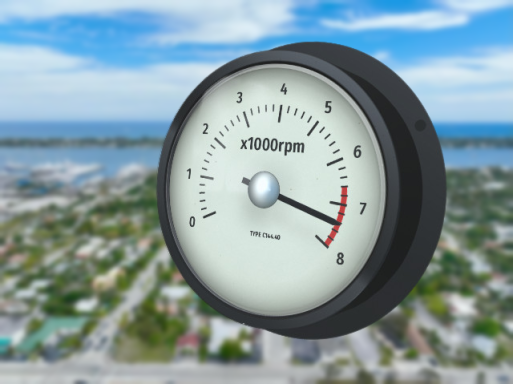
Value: 7400 rpm
